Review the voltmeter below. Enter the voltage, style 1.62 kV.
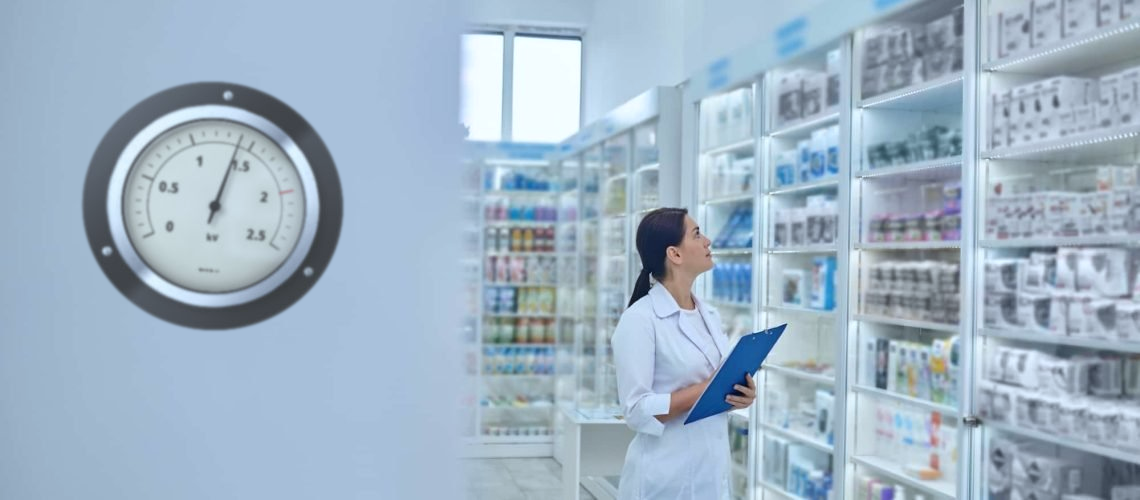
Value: 1.4 kV
